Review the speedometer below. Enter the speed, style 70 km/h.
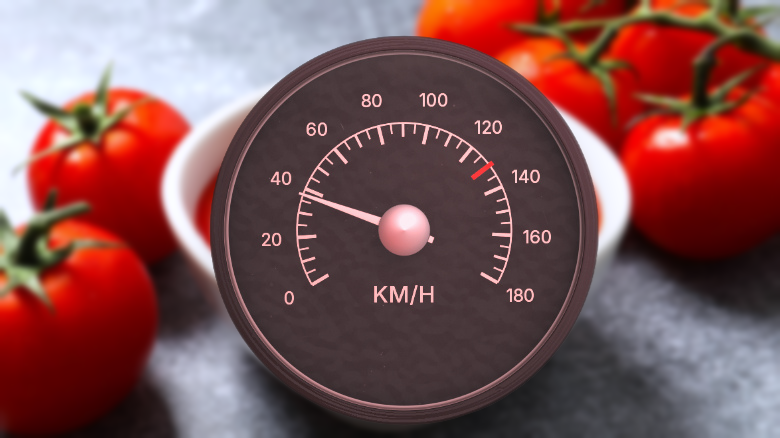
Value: 37.5 km/h
